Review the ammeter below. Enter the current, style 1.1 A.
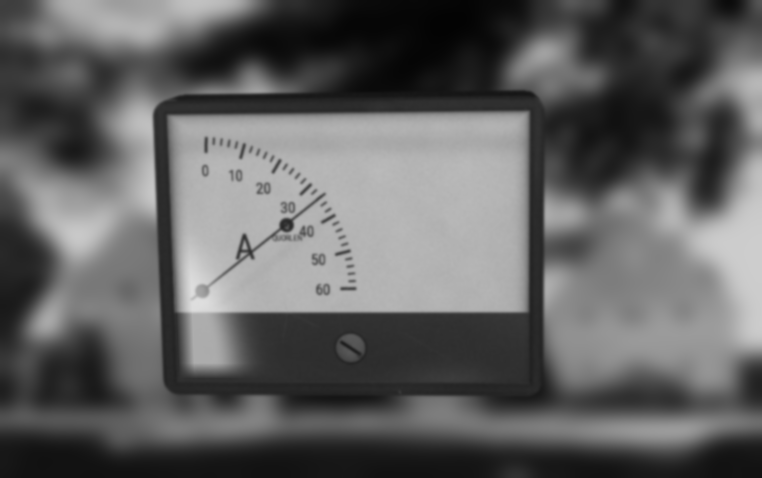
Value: 34 A
